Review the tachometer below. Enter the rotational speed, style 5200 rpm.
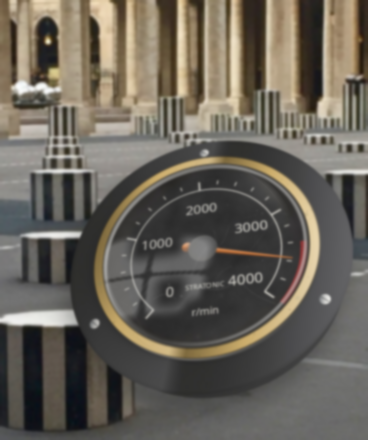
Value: 3600 rpm
